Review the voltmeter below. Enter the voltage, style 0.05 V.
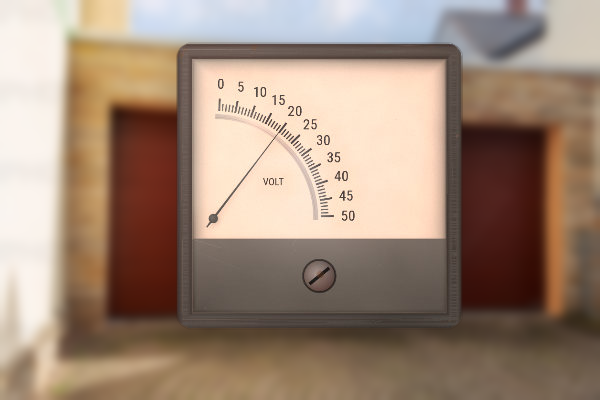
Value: 20 V
